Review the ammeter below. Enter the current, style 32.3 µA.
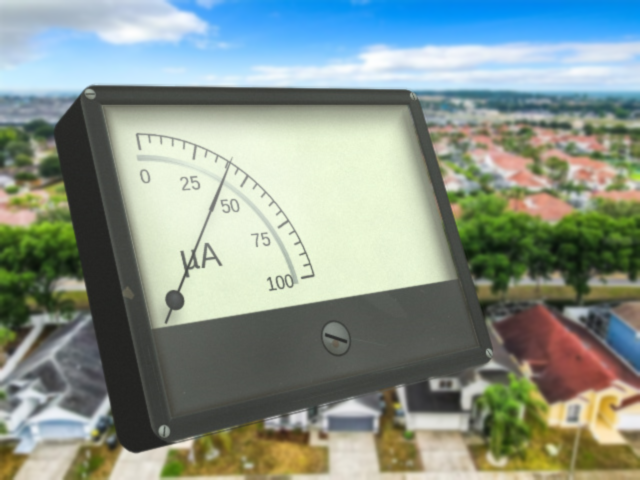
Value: 40 µA
